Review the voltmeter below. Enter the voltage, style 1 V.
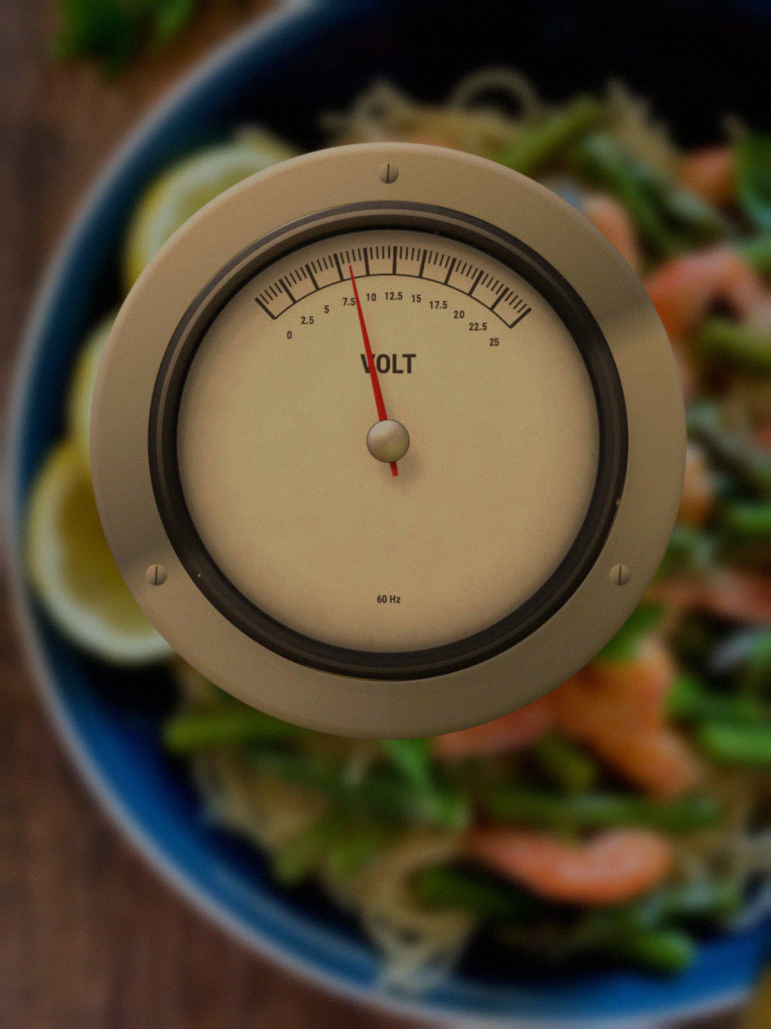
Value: 8.5 V
